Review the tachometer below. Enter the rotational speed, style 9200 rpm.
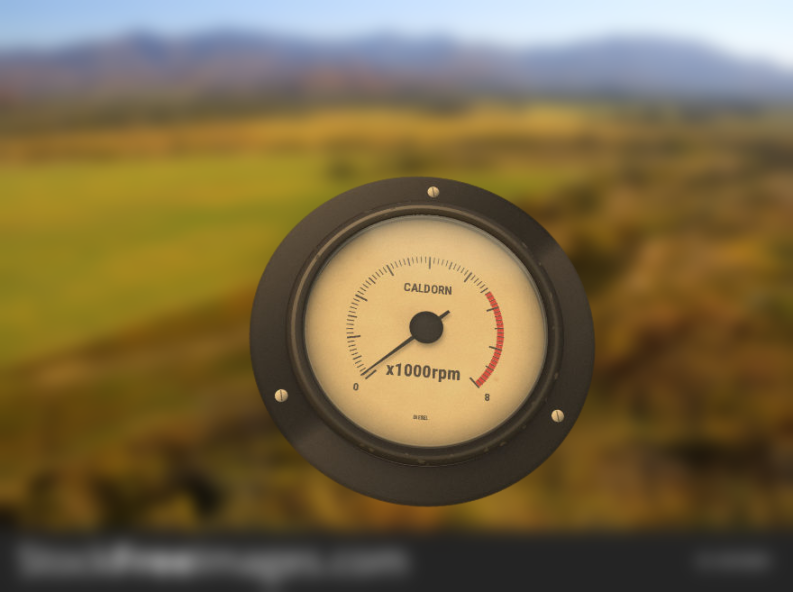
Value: 100 rpm
